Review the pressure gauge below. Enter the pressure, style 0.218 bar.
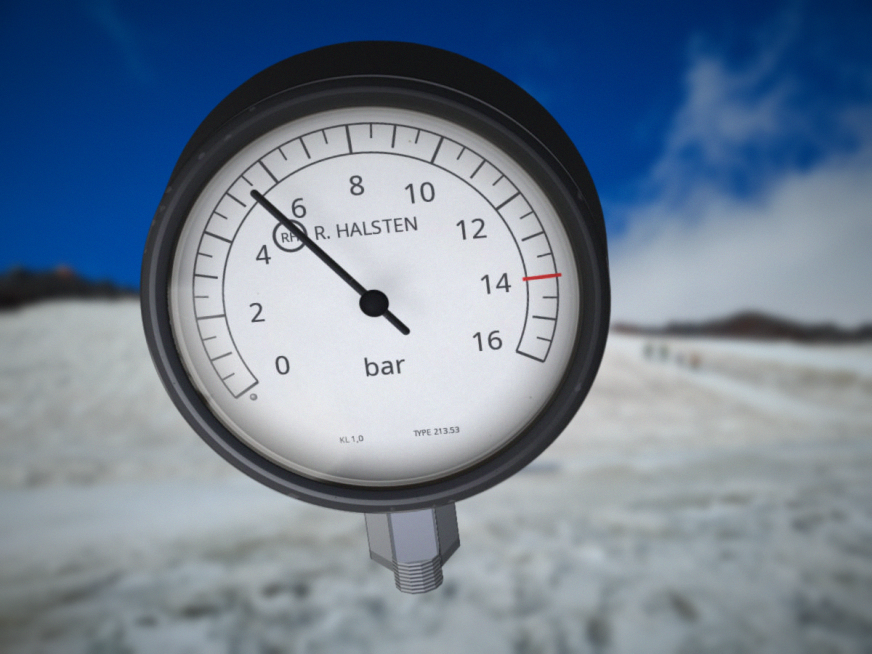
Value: 5.5 bar
